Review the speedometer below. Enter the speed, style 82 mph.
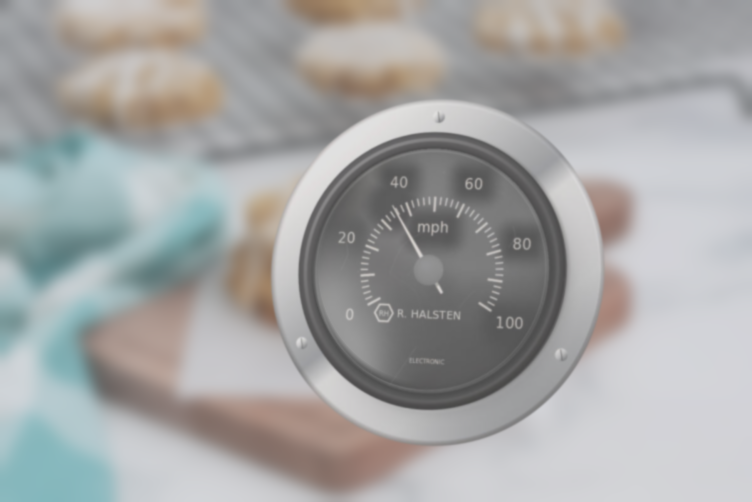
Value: 36 mph
